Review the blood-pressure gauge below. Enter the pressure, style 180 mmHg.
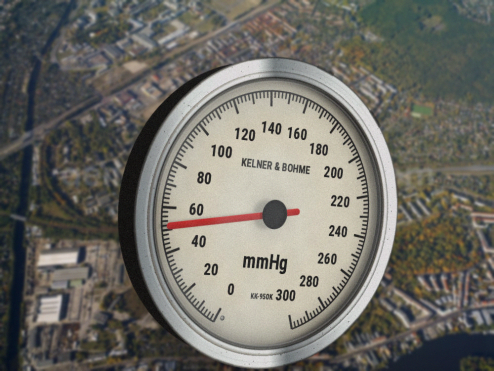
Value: 52 mmHg
